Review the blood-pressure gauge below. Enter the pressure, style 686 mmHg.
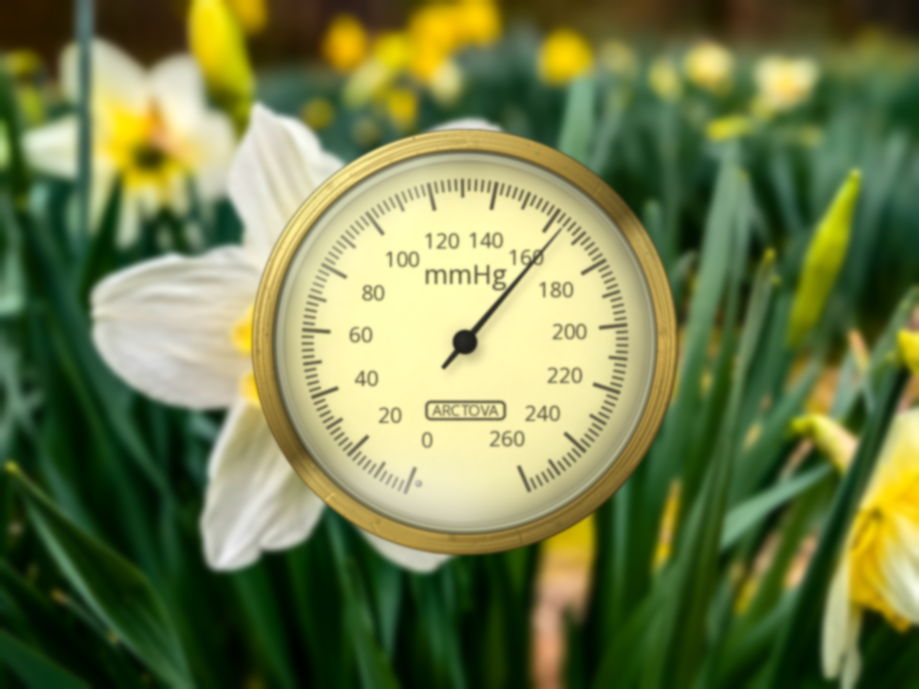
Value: 164 mmHg
